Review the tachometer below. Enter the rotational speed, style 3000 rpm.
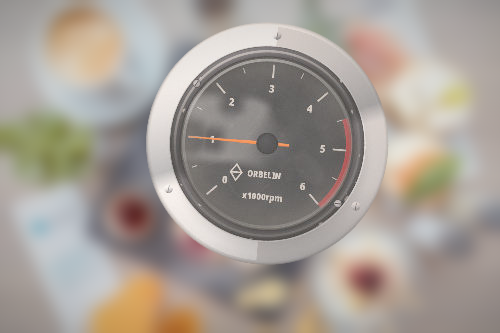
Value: 1000 rpm
